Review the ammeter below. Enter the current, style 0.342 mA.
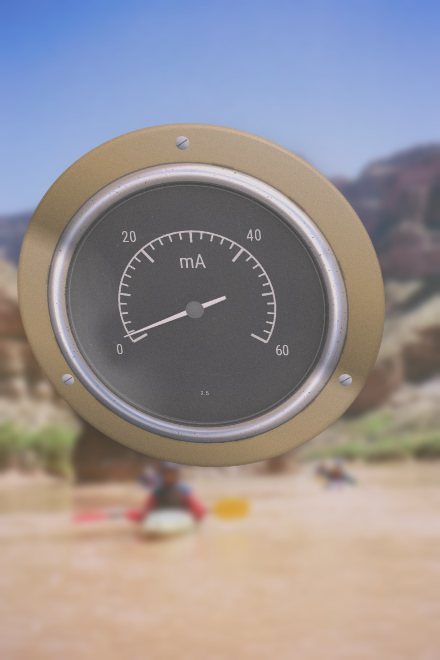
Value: 2 mA
